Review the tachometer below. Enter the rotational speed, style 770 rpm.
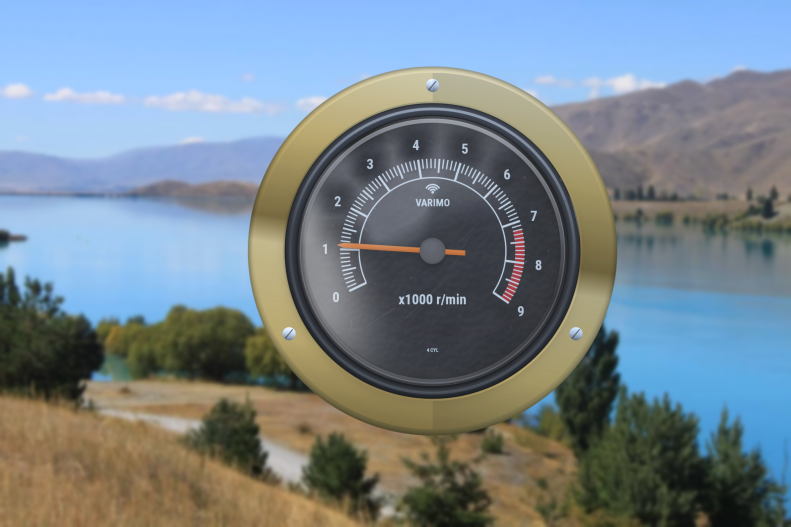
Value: 1100 rpm
